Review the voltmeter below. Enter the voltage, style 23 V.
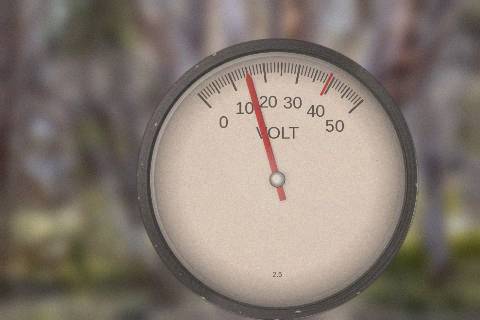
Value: 15 V
